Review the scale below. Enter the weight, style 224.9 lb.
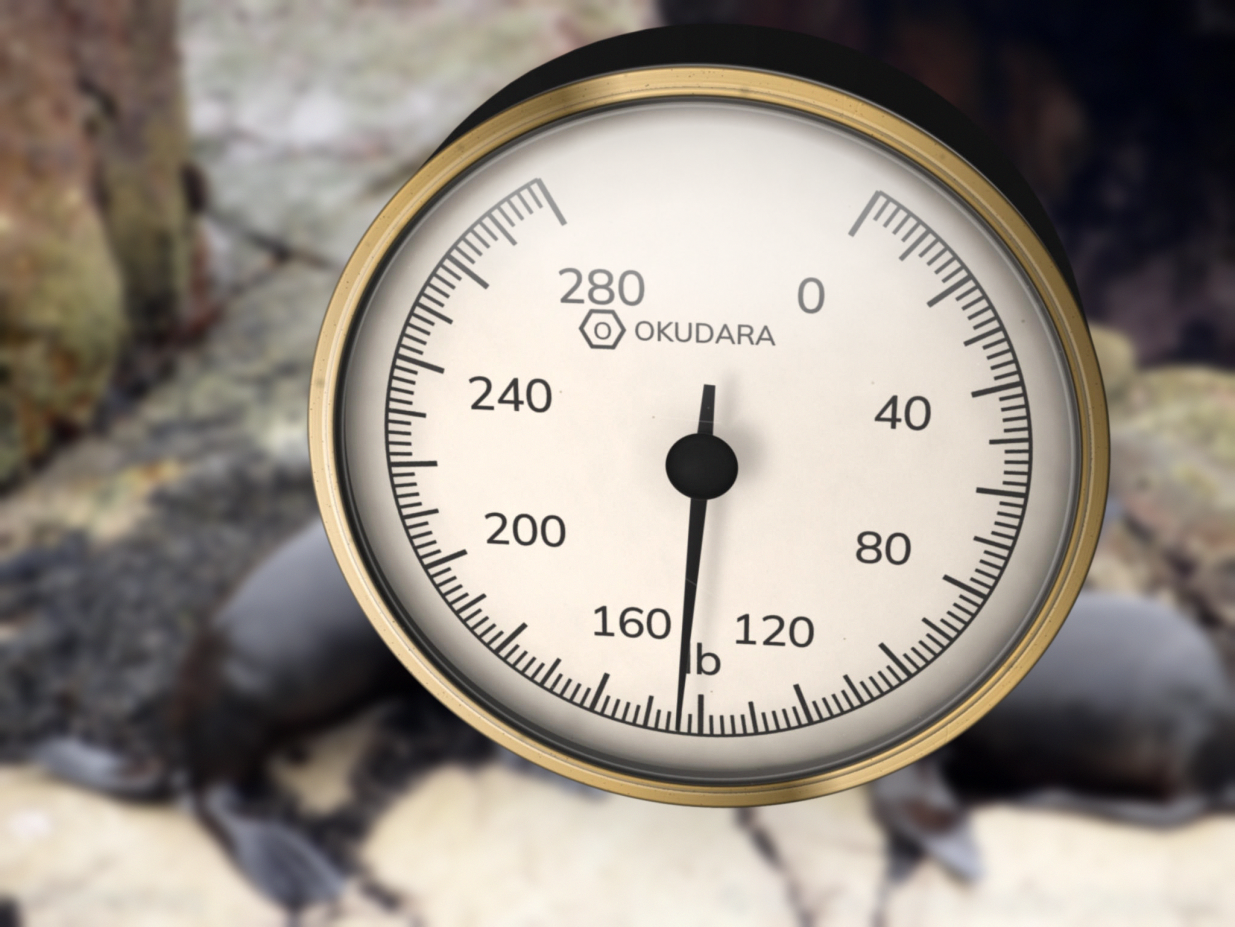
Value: 144 lb
